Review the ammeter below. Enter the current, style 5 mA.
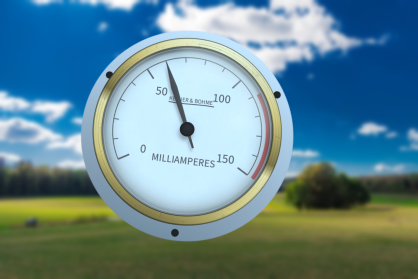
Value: 60 mA
